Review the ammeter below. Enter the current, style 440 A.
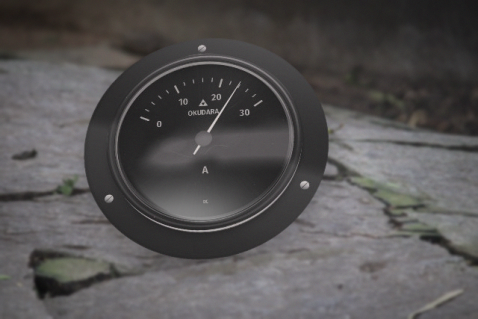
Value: 24 A
